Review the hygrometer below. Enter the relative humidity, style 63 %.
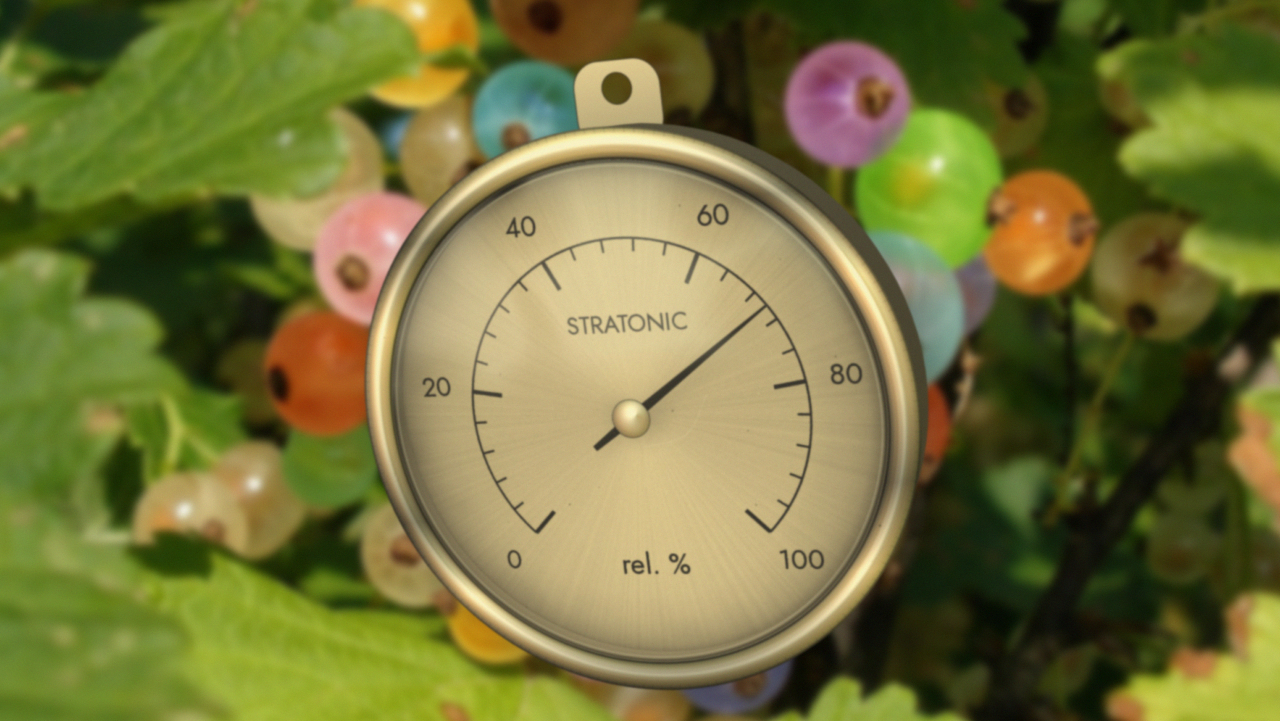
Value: 70 %
